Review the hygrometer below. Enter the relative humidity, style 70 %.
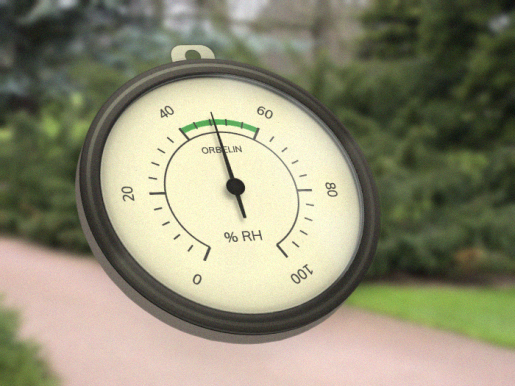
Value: 48 %
